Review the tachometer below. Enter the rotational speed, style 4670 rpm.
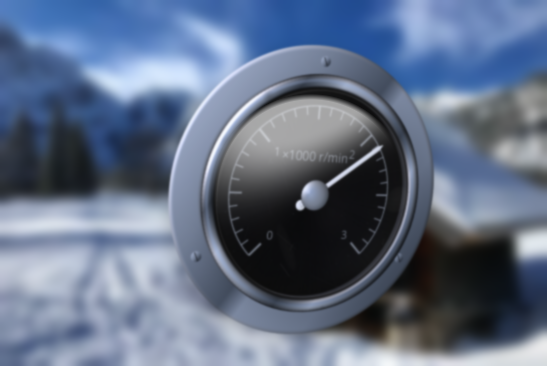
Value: 2100 rpm
